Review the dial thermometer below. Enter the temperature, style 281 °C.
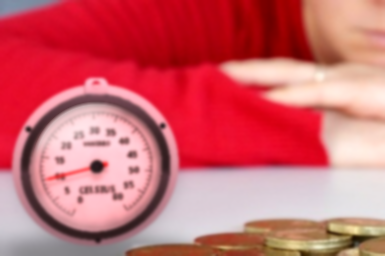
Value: 10 °C
